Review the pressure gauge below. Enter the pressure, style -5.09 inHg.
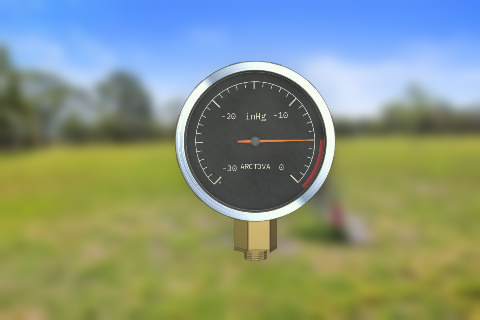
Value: -5 inHg
